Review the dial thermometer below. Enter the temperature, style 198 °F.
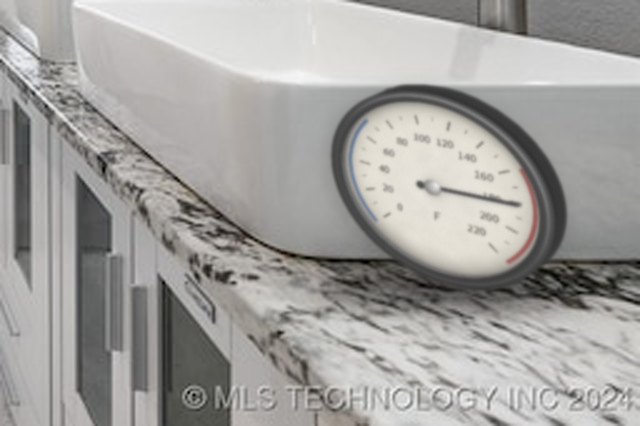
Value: 180 °F
